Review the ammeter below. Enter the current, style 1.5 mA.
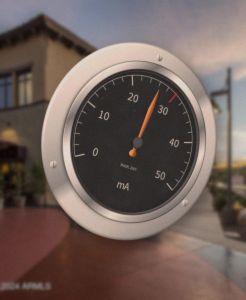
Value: 26 mA
